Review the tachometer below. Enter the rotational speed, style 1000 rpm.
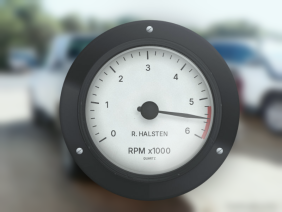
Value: 5500 rpm
